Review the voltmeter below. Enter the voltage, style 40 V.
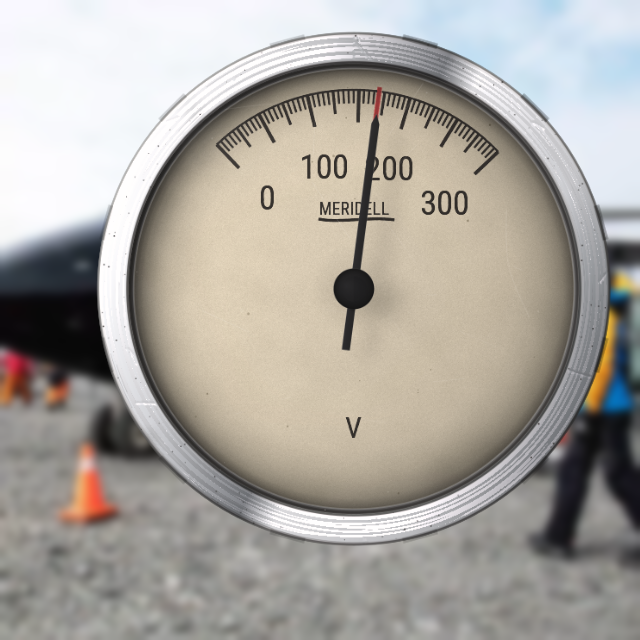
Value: 170 V
